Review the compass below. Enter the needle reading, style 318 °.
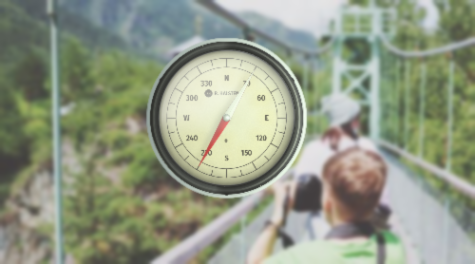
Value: 210 °
